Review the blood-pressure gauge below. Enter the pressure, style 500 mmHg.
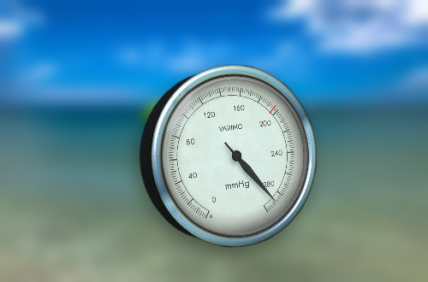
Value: 290 mmHg
